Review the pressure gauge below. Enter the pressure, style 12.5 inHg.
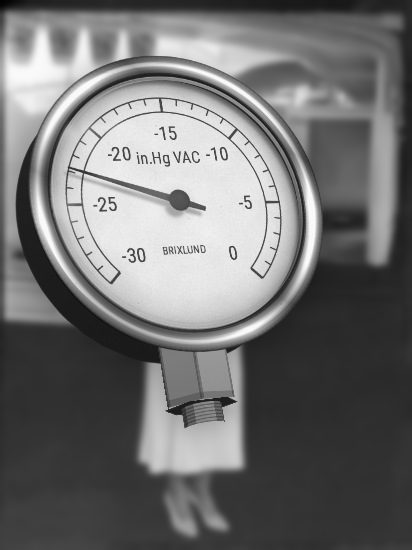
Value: -23 inHg
